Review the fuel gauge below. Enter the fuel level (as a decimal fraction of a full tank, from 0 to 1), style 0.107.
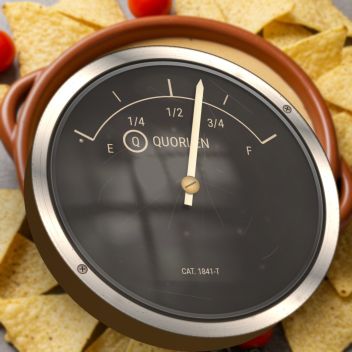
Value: 0.625
